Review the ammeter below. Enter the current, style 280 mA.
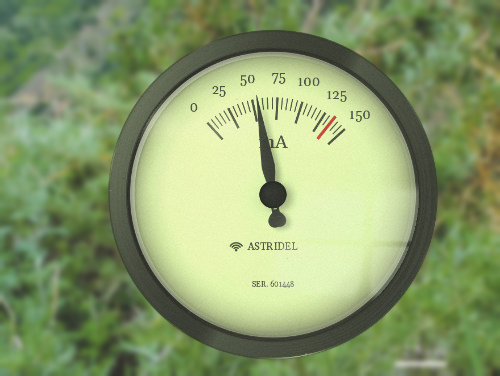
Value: 55 mA
